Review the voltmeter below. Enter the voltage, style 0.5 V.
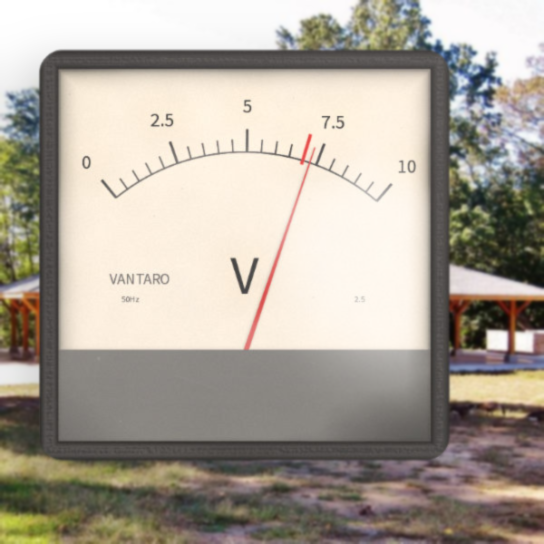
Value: 7.25 V
